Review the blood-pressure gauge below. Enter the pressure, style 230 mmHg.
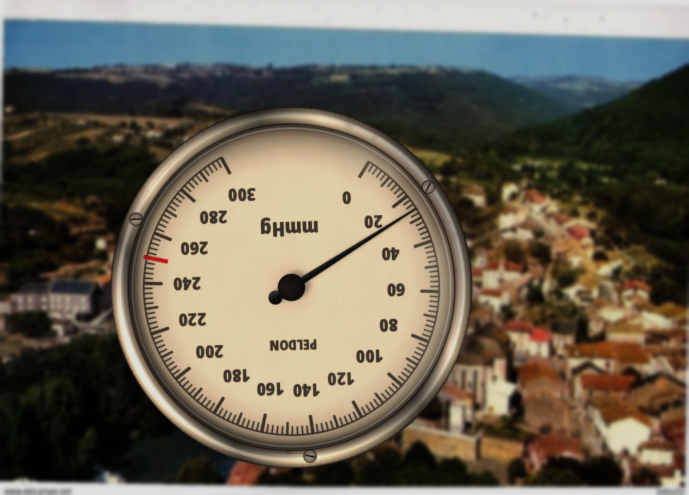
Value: 26 mmHg
